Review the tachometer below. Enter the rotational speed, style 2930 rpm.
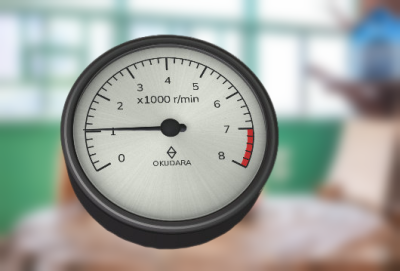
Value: 1000 rpm
